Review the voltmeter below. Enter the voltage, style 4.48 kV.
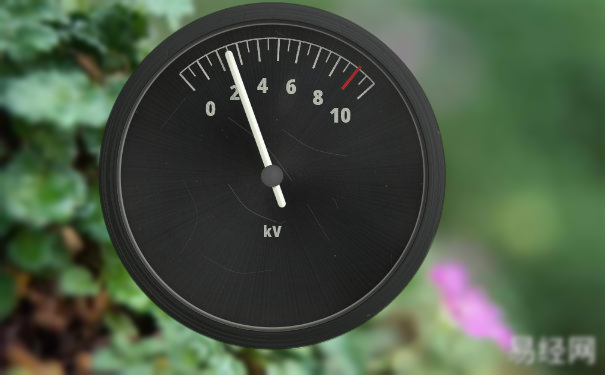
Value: 2.5 kV
